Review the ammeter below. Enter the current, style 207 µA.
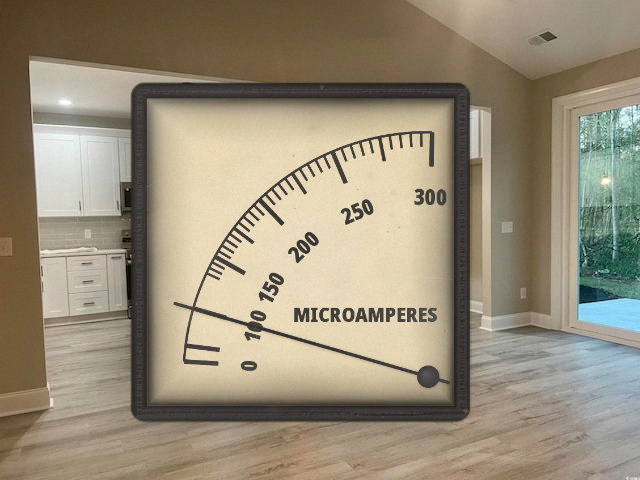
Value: 100 µA
